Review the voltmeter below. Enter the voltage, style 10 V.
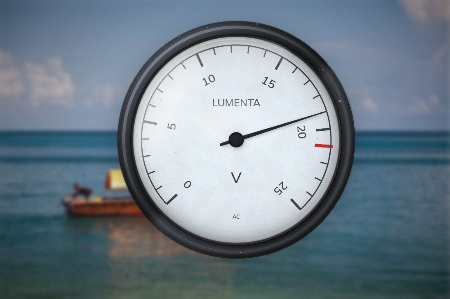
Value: 19 V
